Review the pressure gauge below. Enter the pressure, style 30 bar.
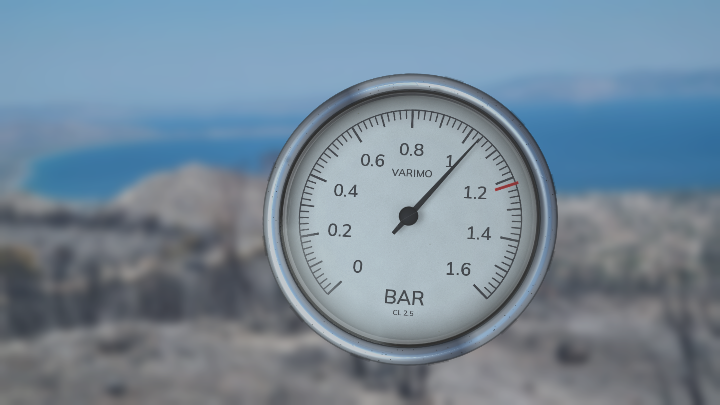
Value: 1.04 bar
